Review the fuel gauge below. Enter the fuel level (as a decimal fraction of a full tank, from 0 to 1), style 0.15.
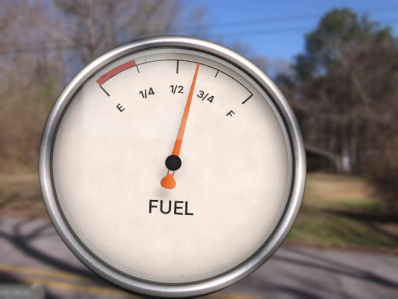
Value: 0.625
